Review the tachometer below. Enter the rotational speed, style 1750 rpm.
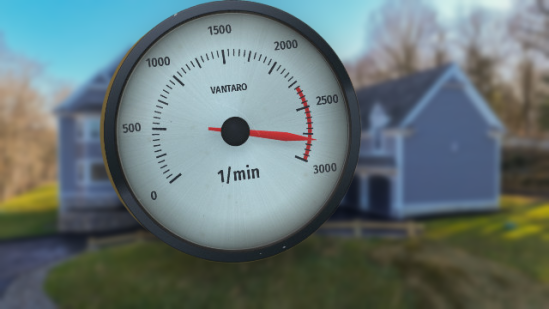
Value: 2800 rpm
